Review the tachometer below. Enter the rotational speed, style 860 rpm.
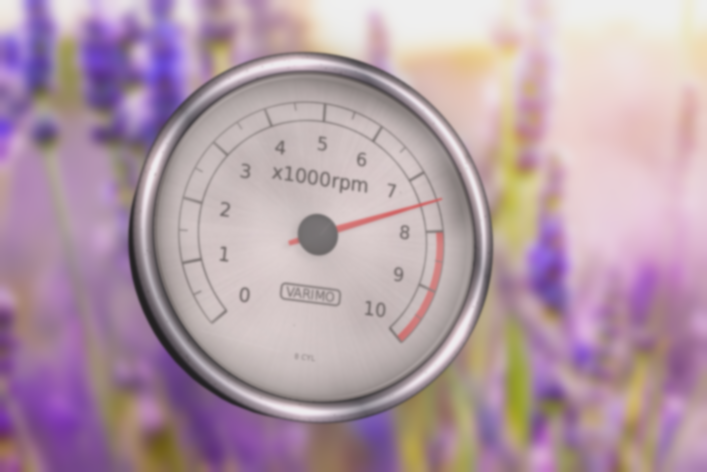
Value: 7500 rpm
